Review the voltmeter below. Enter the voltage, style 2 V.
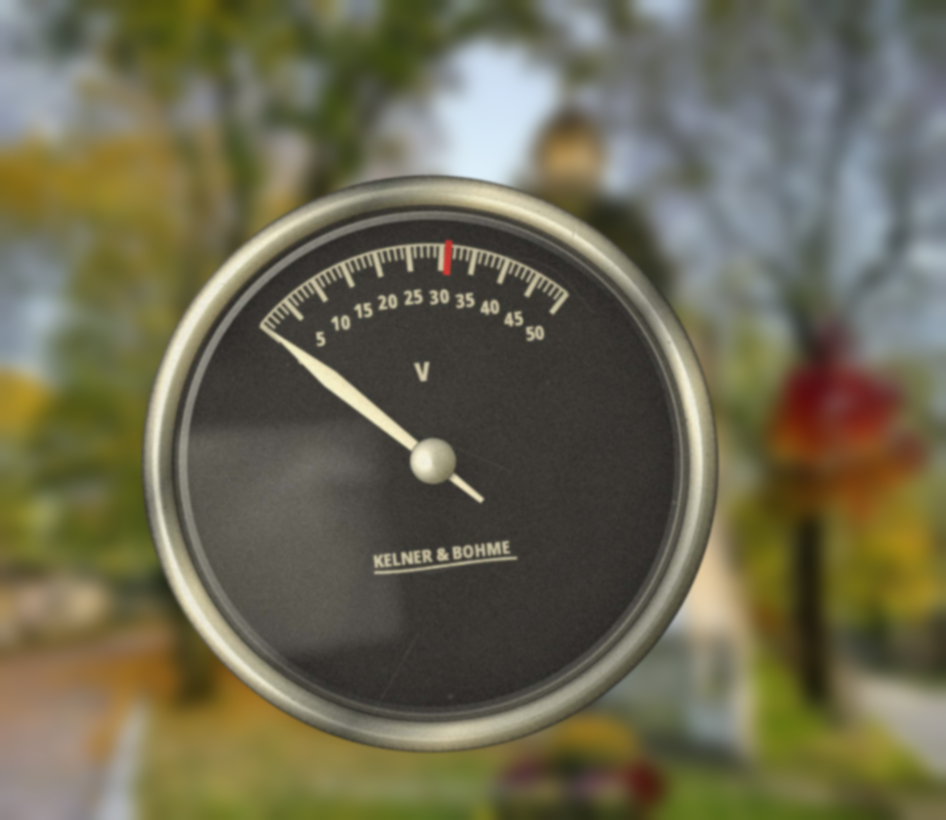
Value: 0 V
